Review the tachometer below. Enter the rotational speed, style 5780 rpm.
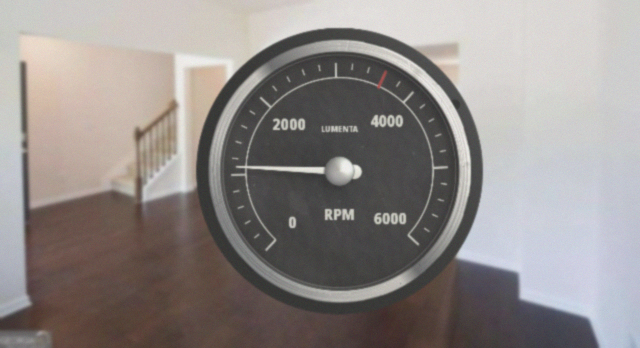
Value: 1100 rpm
